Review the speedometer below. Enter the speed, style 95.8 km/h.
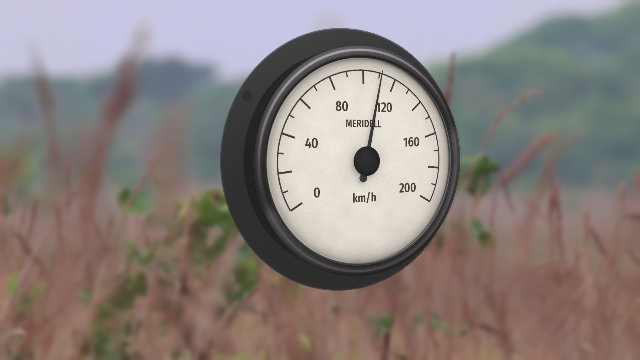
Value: 110 km/h
